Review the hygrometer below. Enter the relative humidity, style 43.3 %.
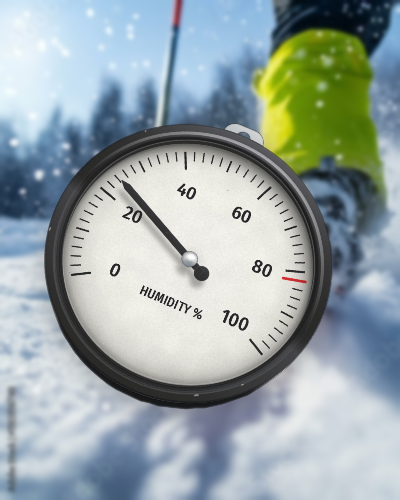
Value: 24 %
